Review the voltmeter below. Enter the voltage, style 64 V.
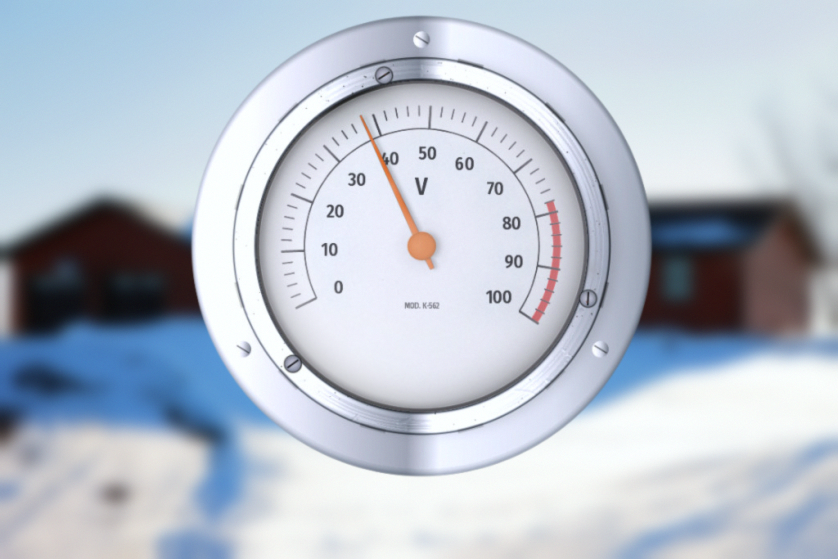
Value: 38 V
